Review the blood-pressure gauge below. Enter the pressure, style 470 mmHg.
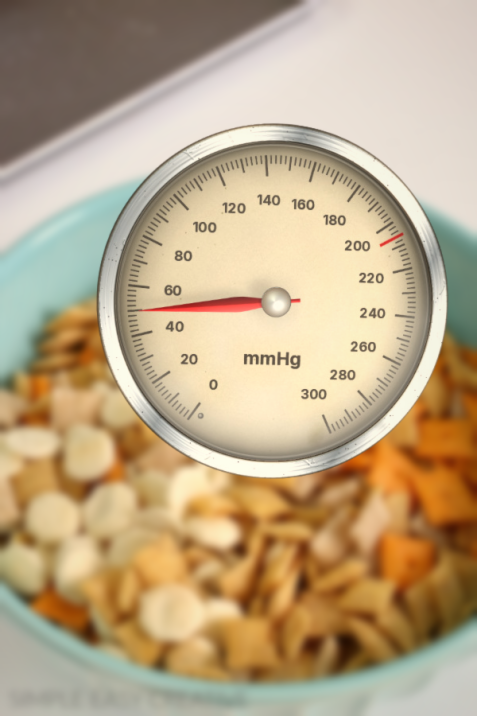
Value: 50 mmHg
